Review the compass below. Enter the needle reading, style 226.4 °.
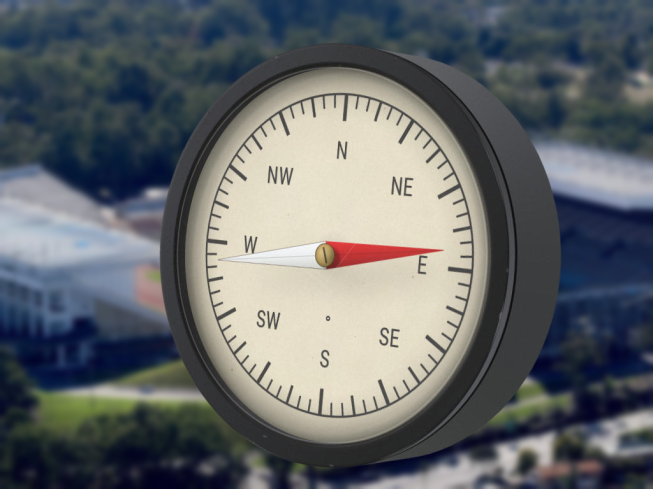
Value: 82.5 °
